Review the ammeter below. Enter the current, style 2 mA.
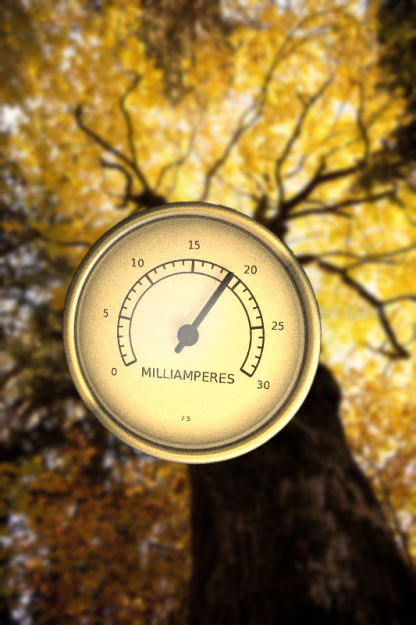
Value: 19 mA
